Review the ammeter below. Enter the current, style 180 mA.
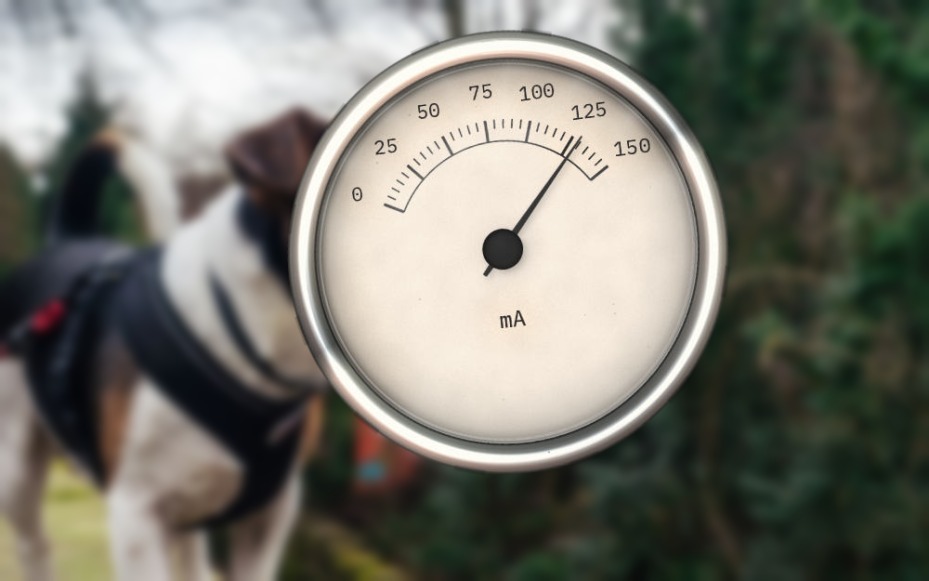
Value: 130 mA
